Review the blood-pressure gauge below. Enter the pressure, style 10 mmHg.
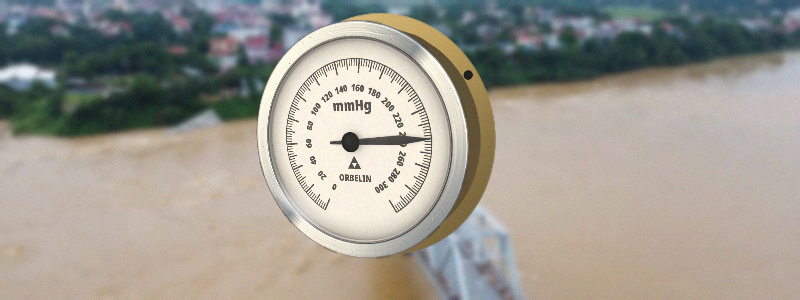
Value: 240 mmHg
